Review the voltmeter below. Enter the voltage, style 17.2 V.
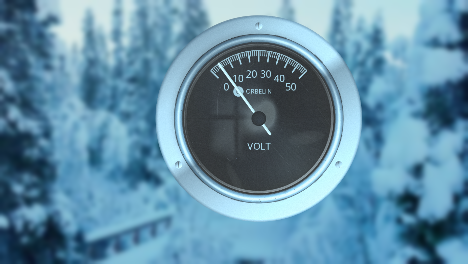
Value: 5 V
